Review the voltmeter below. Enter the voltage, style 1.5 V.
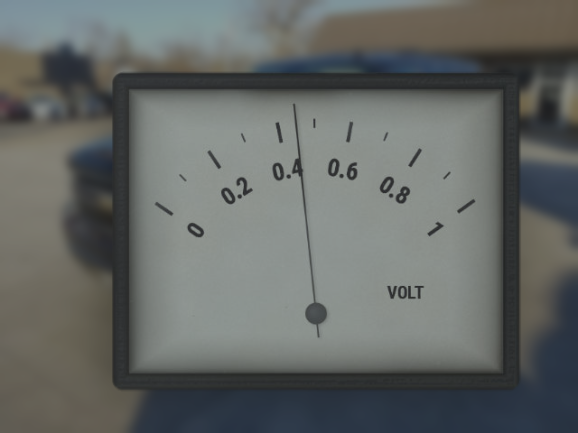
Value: 0.45 V
